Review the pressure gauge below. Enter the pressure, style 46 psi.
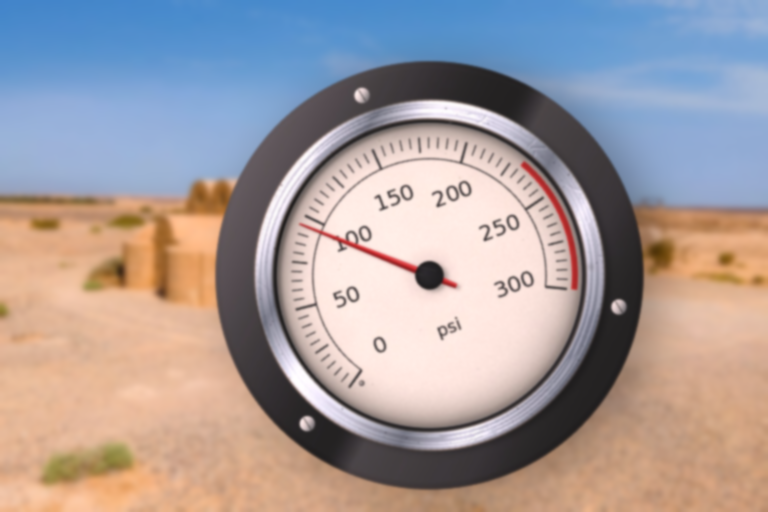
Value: 95 psi
